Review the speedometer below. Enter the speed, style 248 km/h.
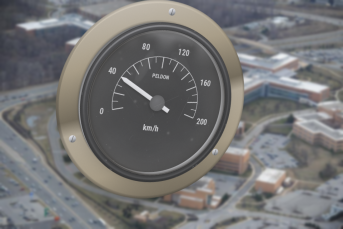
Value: 40 km/h
